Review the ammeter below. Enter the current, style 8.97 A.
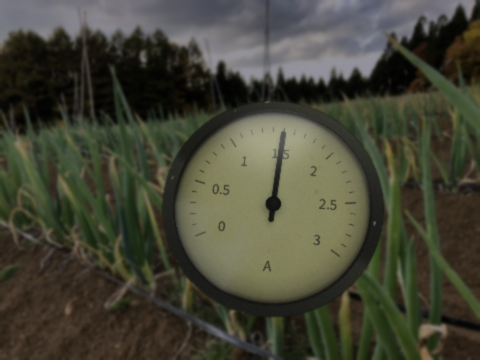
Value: 1.5 A
